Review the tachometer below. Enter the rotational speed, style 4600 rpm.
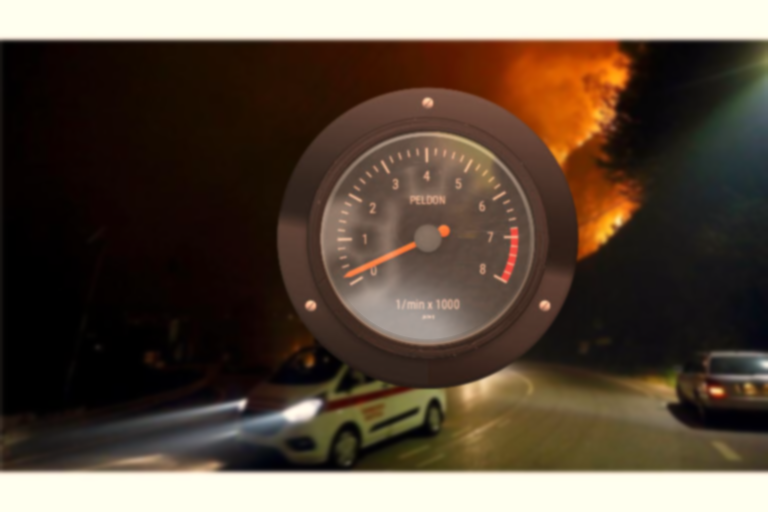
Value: 200 rpm
